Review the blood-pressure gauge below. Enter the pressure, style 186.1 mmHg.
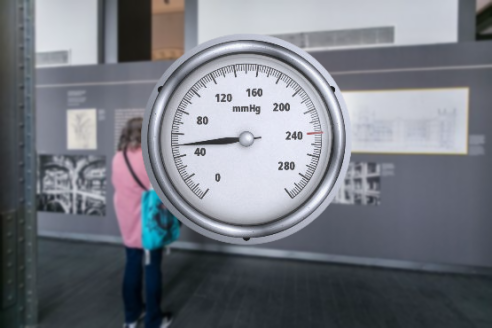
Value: 50 mmHg
